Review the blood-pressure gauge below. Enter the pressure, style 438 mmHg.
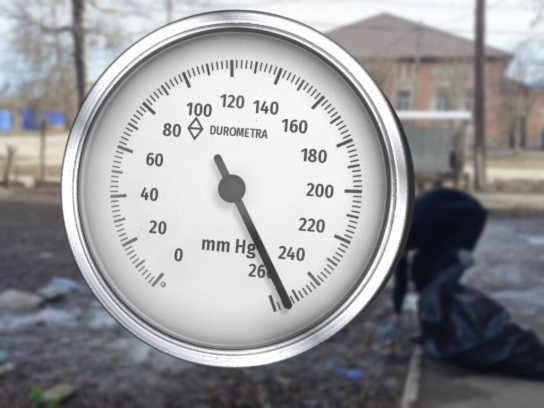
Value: 254 mmHg
